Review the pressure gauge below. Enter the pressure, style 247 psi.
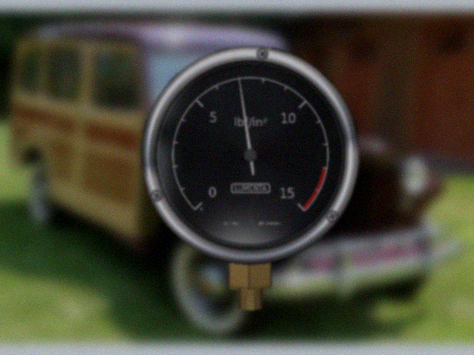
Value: 7 psi
